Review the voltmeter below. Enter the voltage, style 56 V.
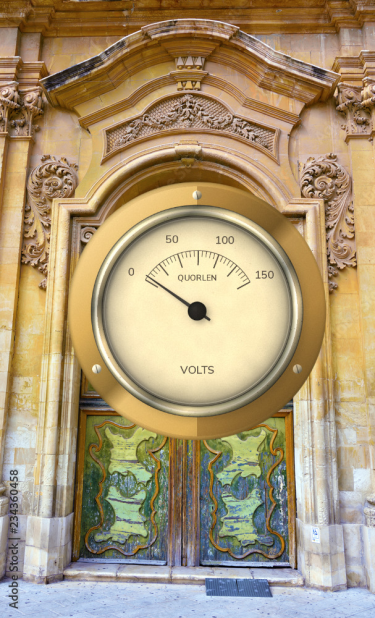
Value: 5 V
